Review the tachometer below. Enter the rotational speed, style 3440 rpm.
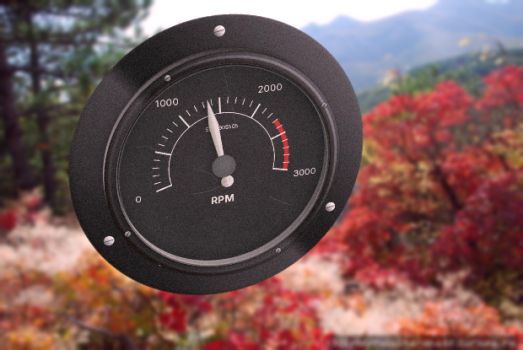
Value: 1350 rpm
